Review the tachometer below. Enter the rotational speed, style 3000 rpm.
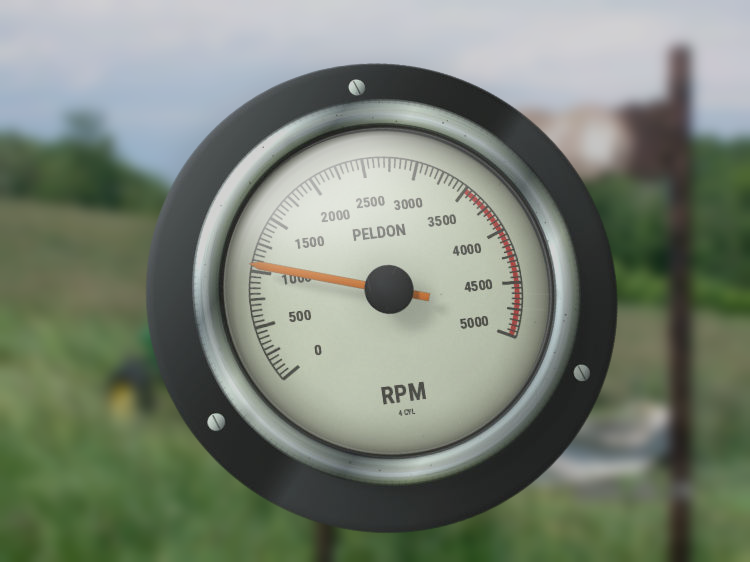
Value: 1050 rpm
